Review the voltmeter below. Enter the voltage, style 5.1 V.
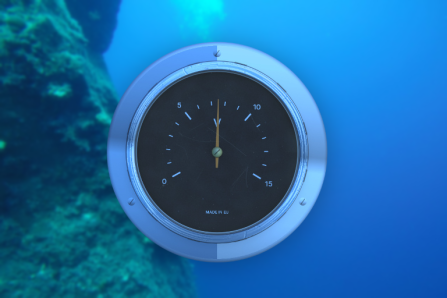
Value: 7.5 V
